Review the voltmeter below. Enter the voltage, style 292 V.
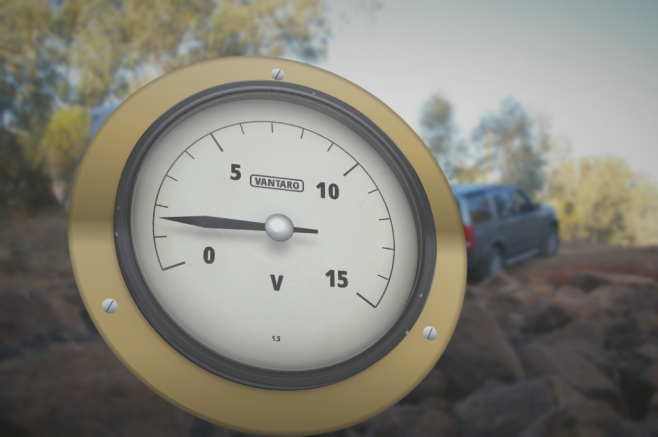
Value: 1.5 V
